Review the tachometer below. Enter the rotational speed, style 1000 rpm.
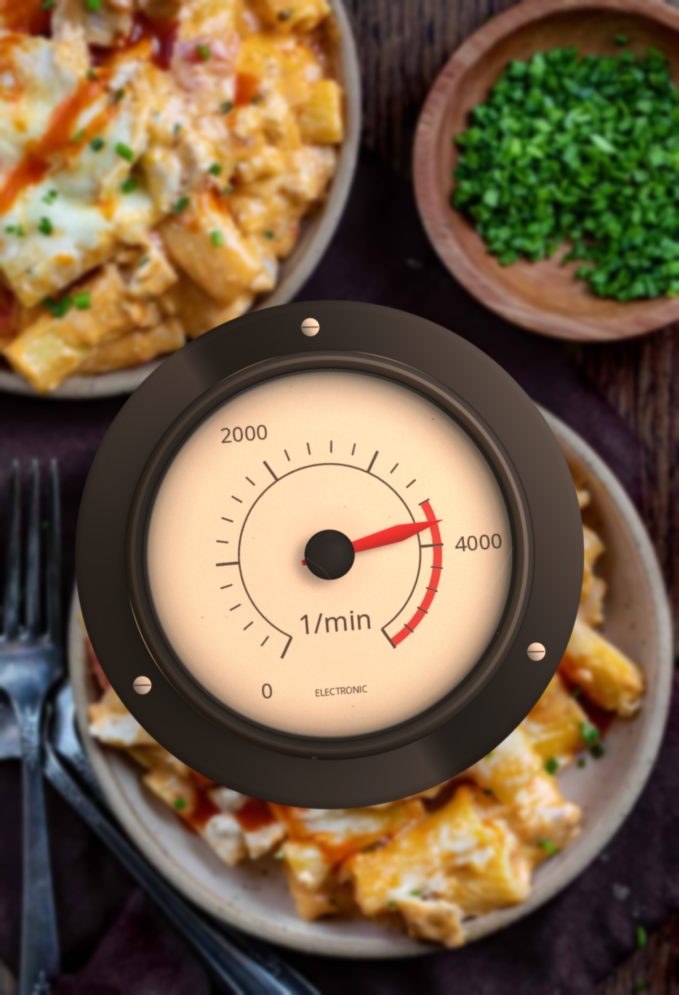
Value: 3800 rpm
